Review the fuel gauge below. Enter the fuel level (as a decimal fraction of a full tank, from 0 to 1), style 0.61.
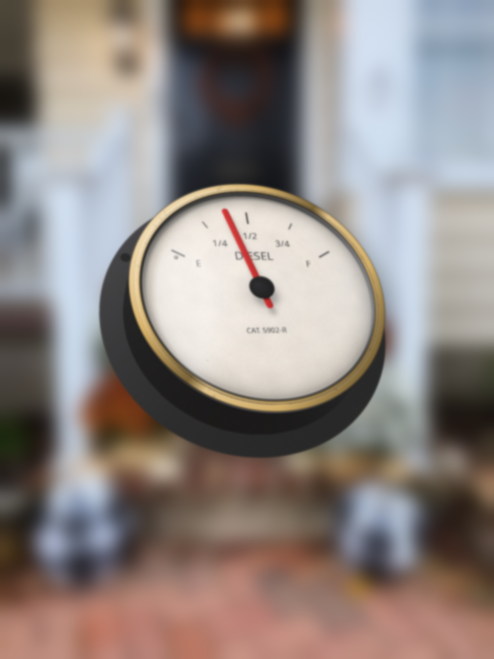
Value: 0.375
